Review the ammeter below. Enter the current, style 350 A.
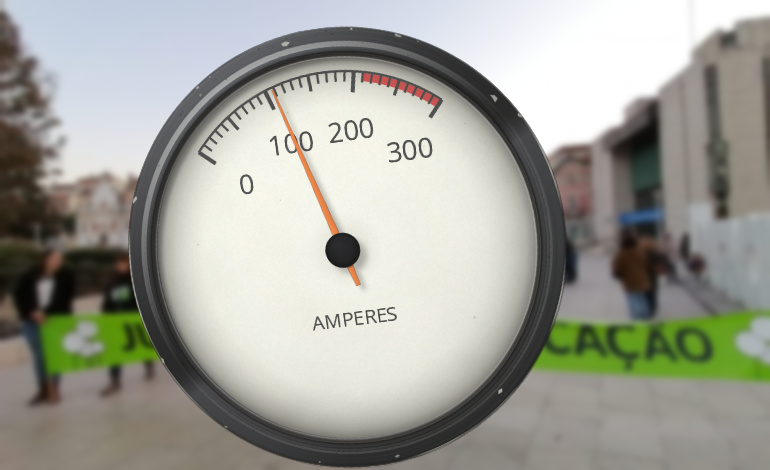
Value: 110 A
